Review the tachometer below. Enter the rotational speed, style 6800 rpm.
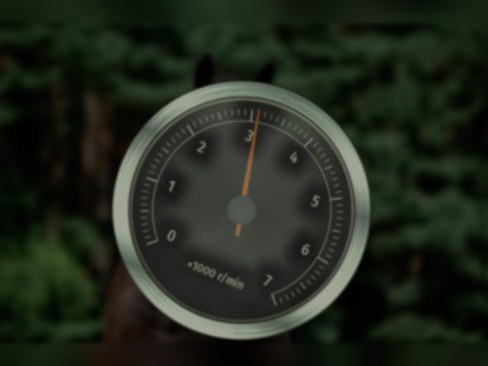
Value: 3100 rpm
